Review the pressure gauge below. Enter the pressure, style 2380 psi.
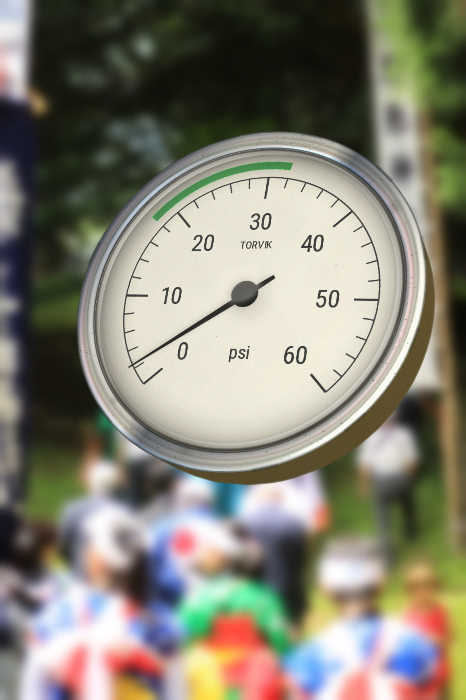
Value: 2 psi
